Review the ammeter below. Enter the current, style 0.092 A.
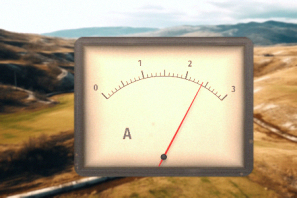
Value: 2.4 A
